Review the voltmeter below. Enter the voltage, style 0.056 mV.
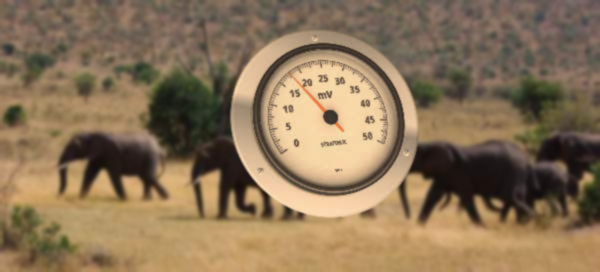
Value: 17.5 mV
